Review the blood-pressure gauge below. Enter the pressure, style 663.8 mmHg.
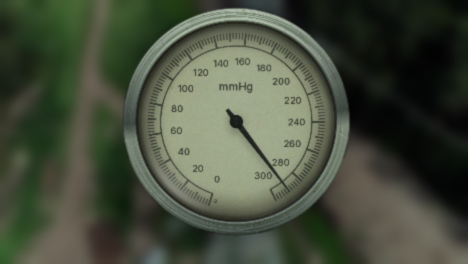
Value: 290 mmHg
